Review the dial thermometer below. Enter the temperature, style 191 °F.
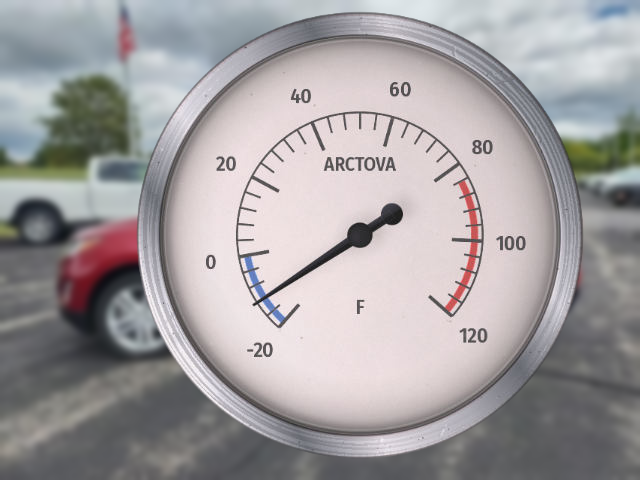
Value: -12 °F
